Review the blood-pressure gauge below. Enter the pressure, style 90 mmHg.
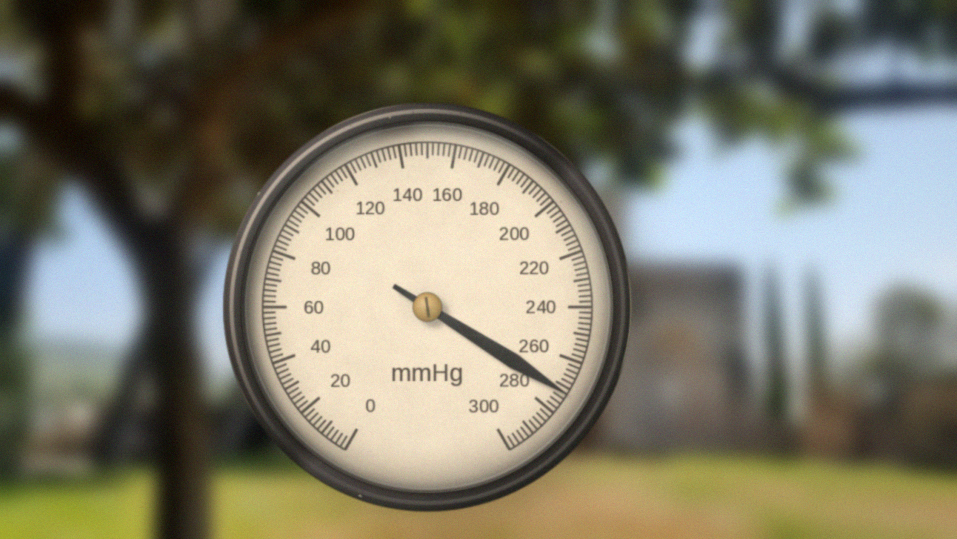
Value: 272 mmHg
